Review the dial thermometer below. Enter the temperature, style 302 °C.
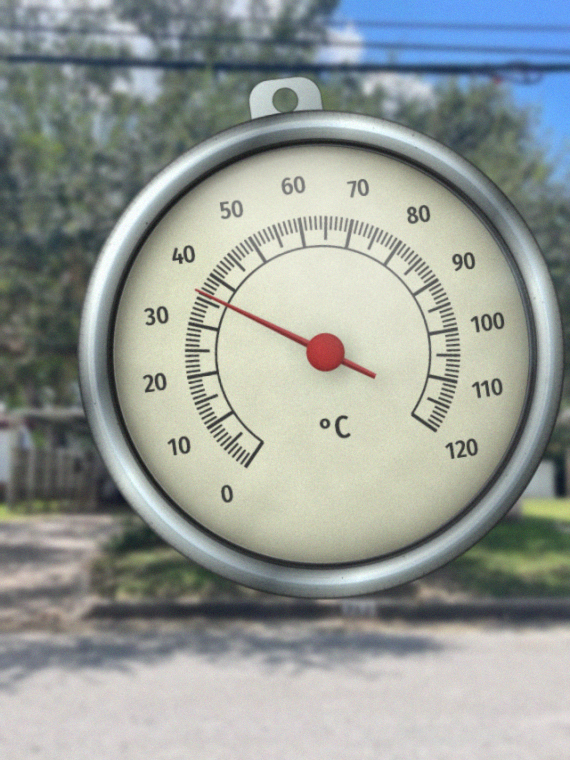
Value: 36 °C
